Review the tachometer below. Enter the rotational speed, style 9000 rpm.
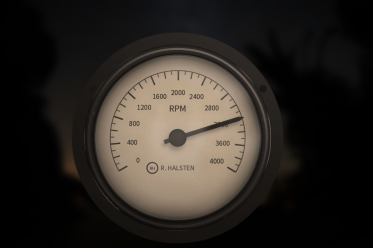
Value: 3200 rpm
